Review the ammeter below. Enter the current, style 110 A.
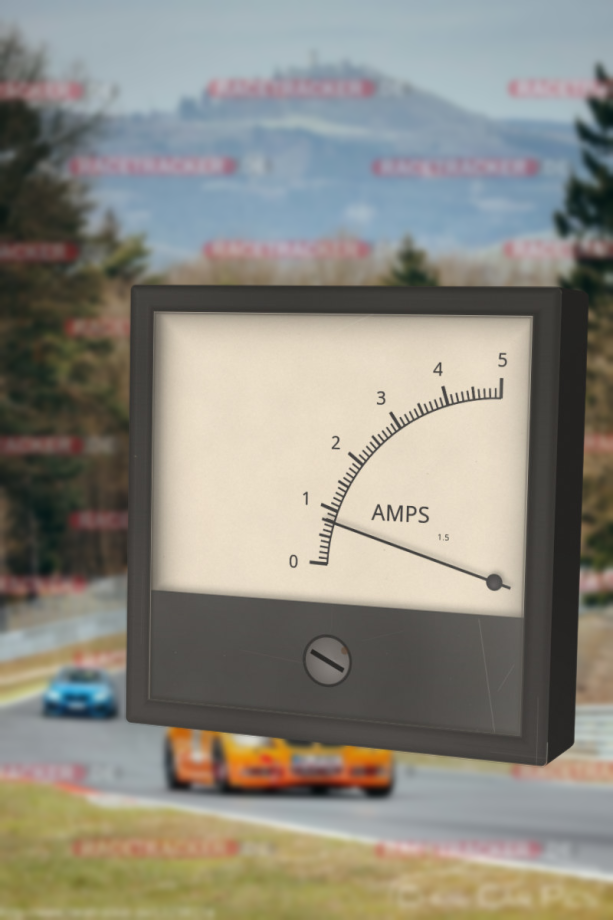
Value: 0.8 A
